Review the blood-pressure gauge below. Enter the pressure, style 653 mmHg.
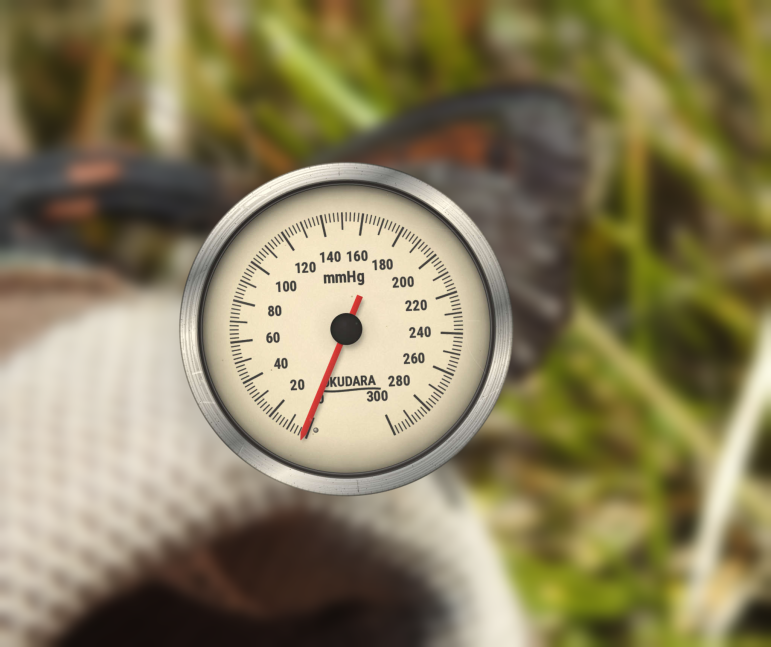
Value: 2 mmHg
